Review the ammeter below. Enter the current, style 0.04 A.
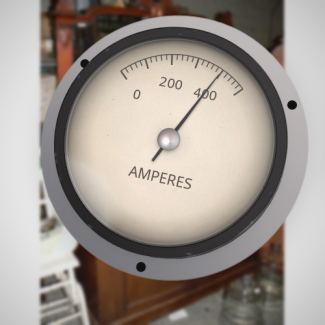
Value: 400 A
